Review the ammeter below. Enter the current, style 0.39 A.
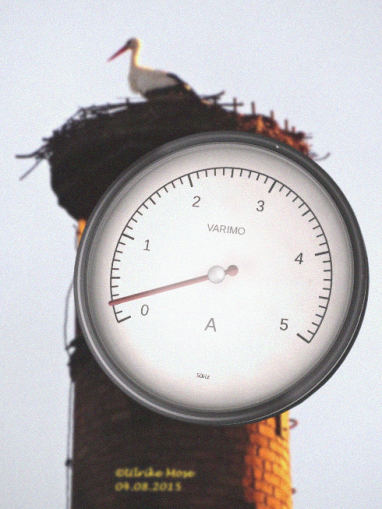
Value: 0.2 A
